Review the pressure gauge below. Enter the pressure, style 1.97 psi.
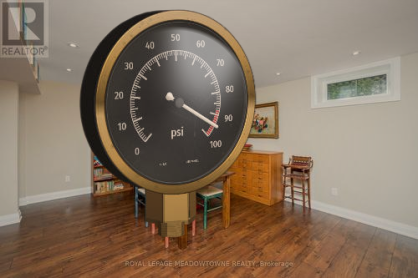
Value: 95 psi
